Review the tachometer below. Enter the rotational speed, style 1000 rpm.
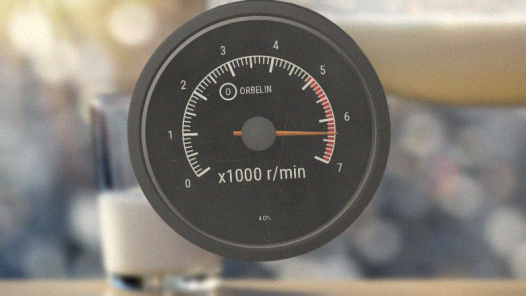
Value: 6300 rpm
